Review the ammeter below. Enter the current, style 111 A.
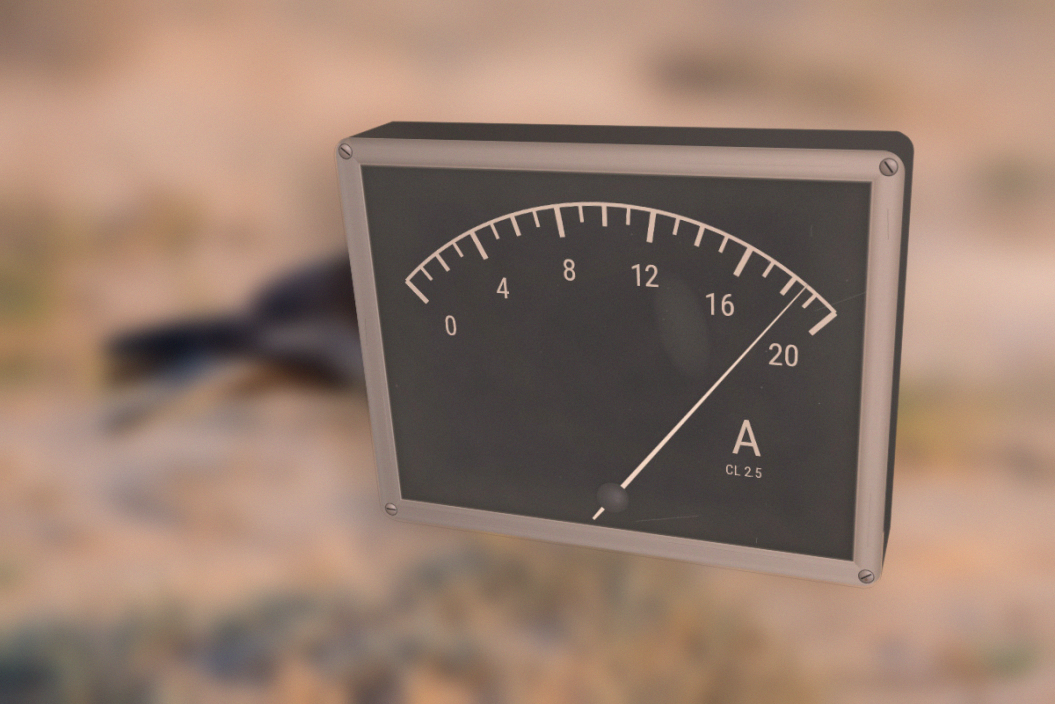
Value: 18.5 A
